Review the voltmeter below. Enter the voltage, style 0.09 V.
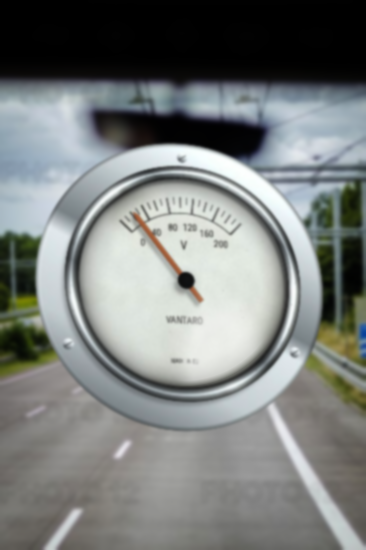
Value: 20 V
